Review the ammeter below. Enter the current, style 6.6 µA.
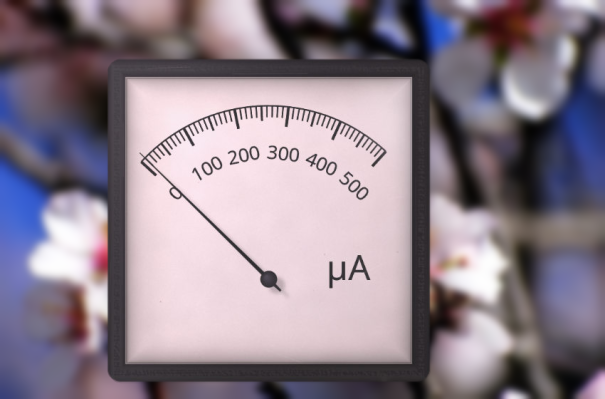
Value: 10 µA
